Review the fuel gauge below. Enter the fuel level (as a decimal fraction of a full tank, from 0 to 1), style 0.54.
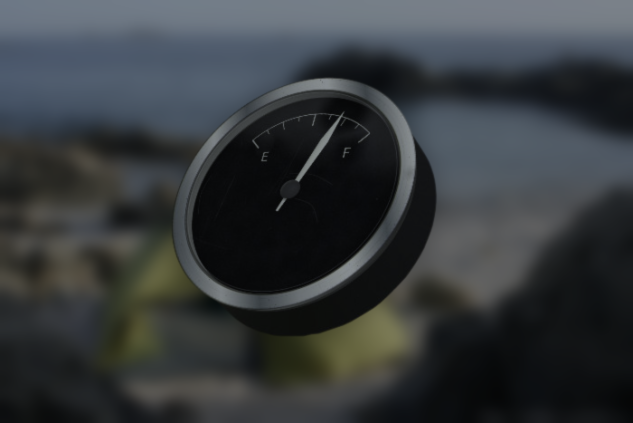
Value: 0.75
